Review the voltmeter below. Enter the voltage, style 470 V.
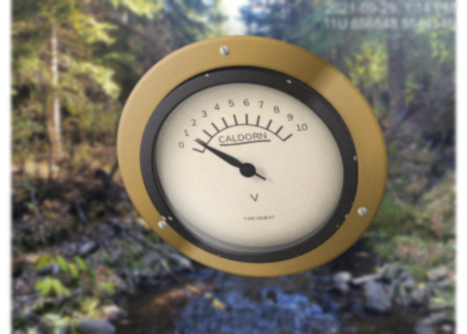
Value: 1 V
